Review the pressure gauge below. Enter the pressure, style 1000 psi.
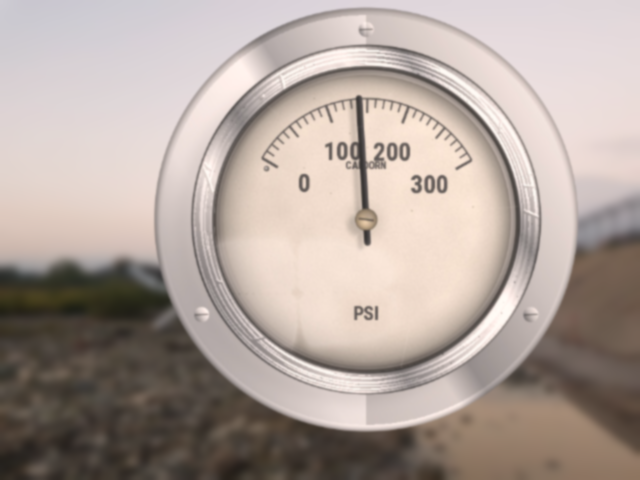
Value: 140 psi
